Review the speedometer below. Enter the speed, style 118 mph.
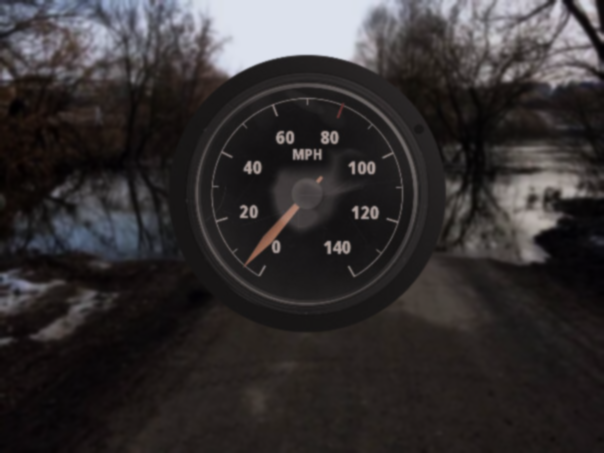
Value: 5 mph
